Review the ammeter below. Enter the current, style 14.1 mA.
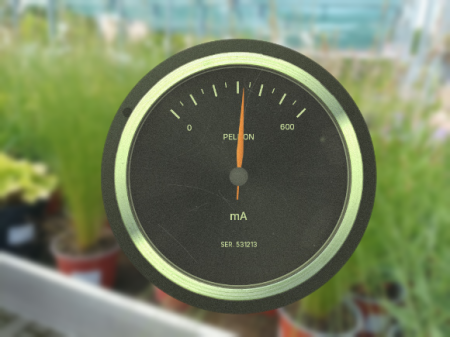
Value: 325 mA
